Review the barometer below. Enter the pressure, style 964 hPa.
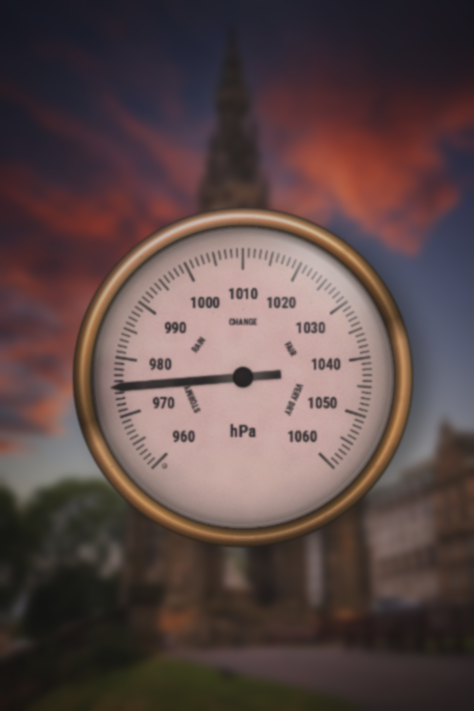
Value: 975 hPa
